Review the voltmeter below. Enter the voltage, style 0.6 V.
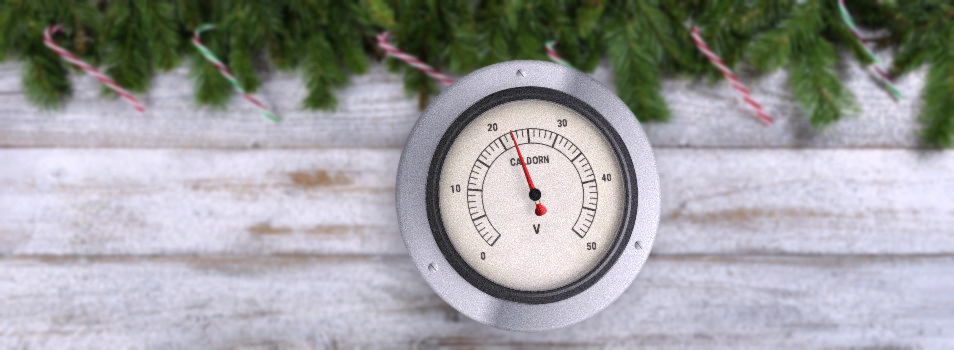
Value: 22 V
